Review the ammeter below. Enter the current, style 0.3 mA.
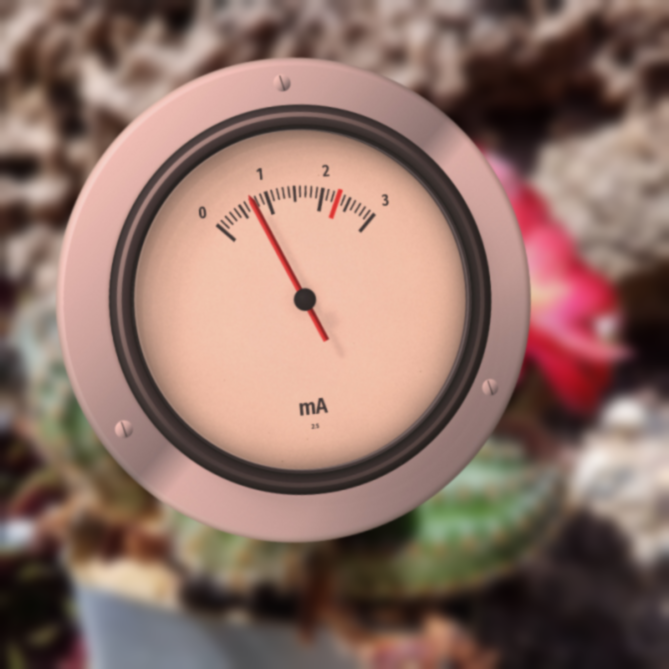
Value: 0.7 mA
